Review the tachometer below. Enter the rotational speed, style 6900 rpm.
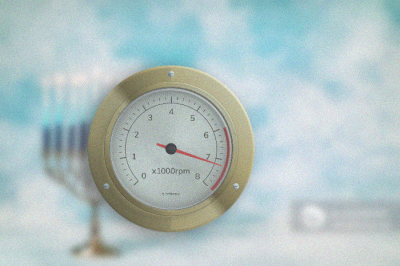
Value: 7200 rpm
